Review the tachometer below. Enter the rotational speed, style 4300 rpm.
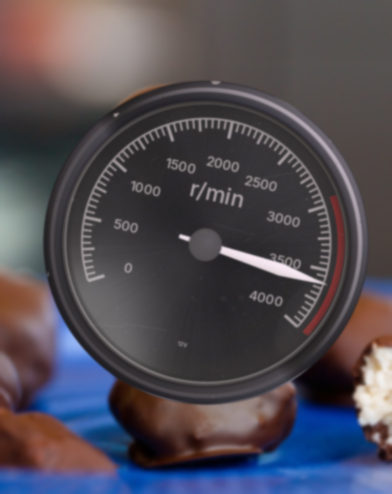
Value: 3600 rpm
